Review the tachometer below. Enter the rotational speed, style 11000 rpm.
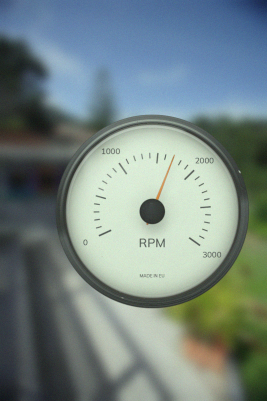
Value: 1700 rpm
